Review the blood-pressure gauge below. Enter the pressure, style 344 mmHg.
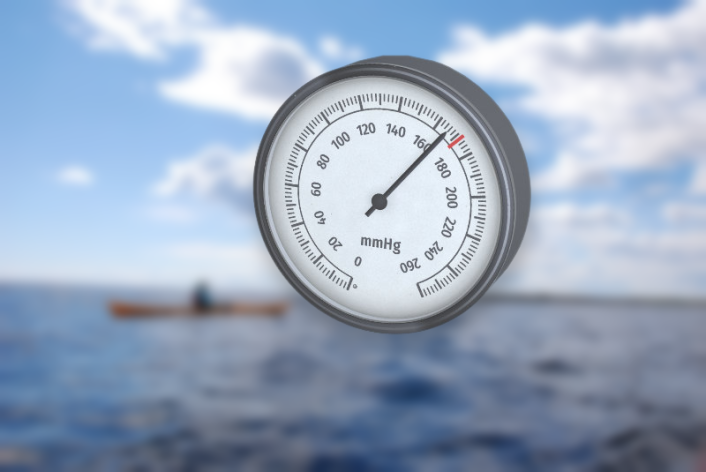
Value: 166 mmHg
